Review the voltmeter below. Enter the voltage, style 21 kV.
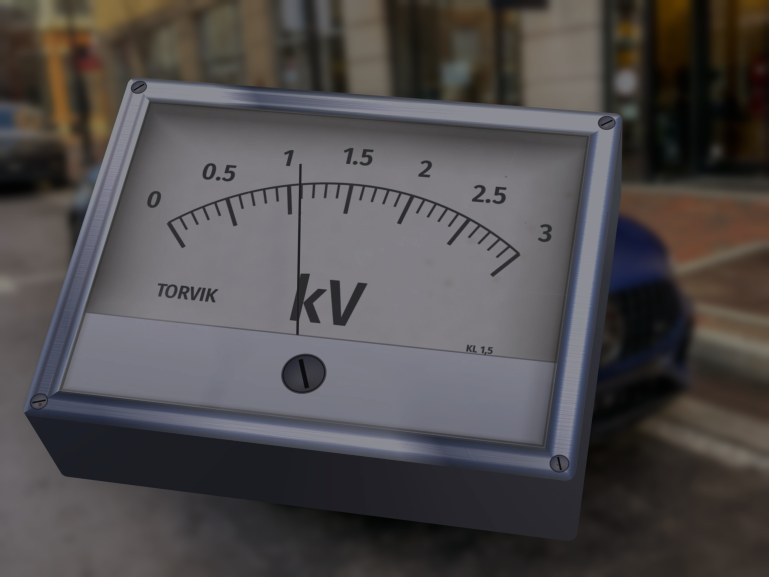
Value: 1.1 kV
